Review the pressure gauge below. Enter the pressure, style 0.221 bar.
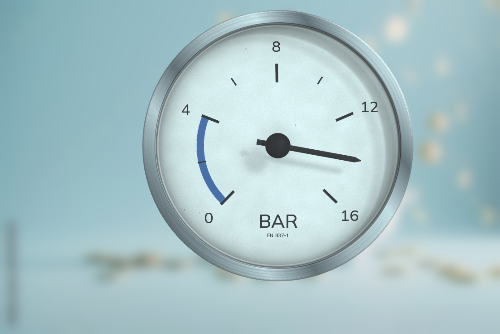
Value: 14 bar
